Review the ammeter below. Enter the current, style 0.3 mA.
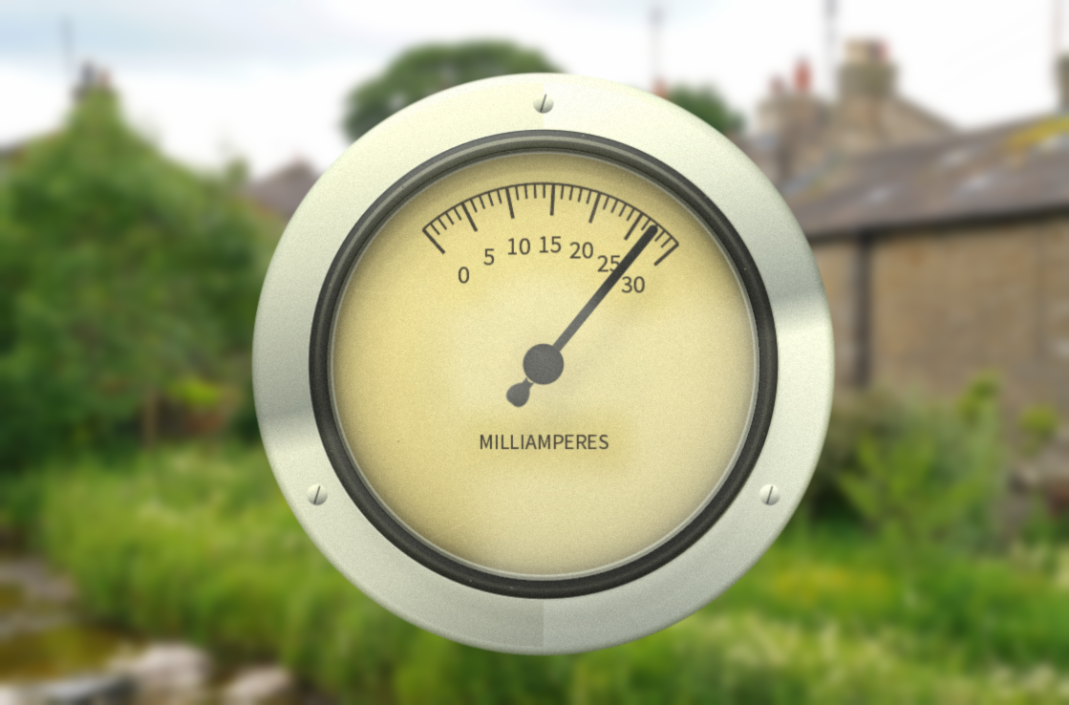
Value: 27 mA
